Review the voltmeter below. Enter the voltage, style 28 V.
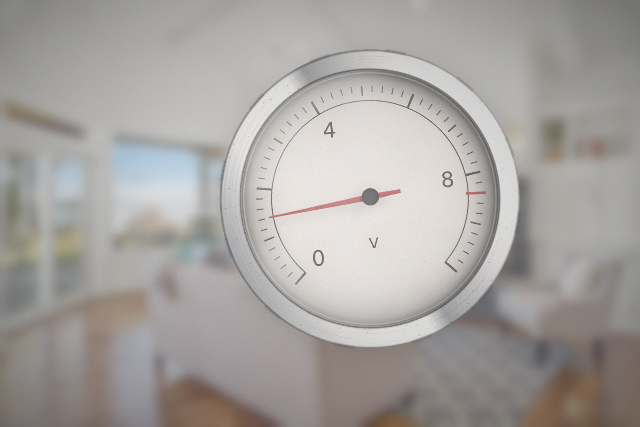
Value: 1.4 V
